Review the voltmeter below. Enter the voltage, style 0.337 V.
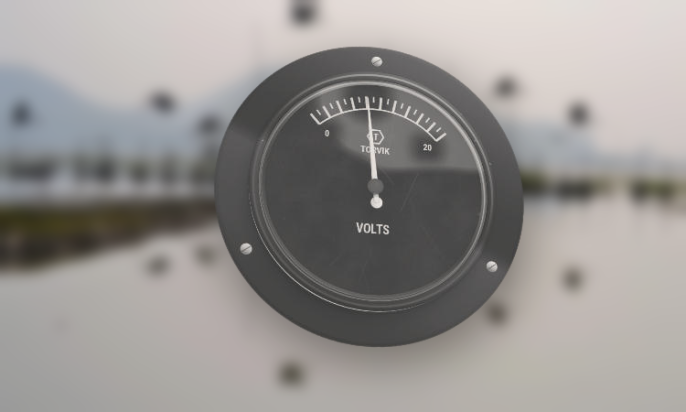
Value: 8 V
